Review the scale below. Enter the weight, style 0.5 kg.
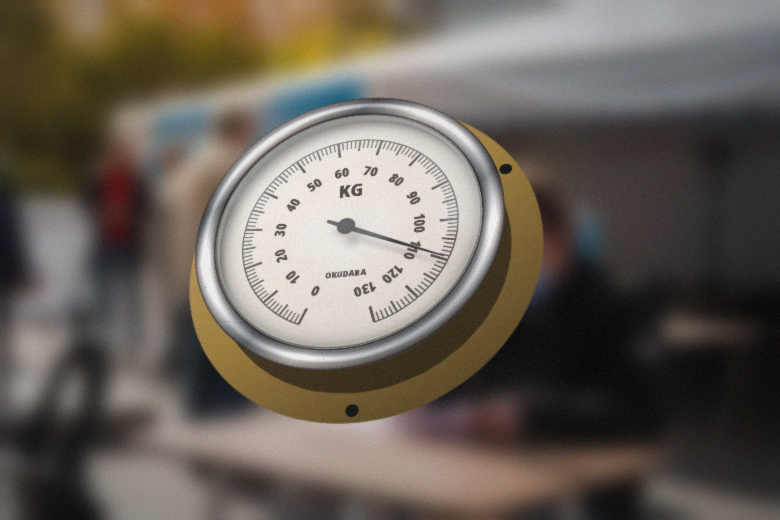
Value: 110 kg
